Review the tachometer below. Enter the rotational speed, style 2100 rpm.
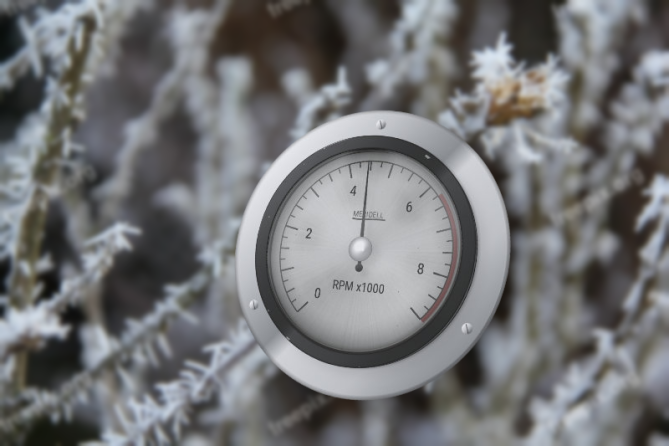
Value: 4500 rpm
